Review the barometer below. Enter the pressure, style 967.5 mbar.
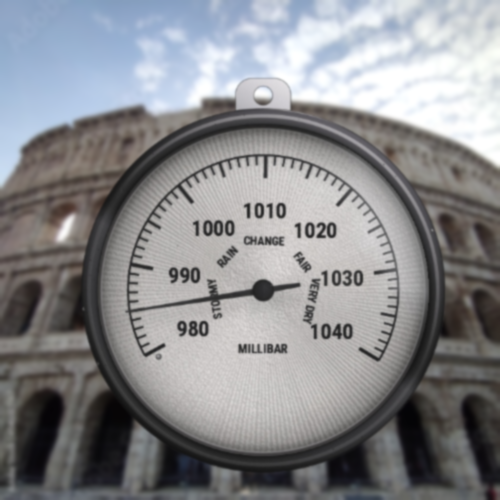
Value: 985 mbar
